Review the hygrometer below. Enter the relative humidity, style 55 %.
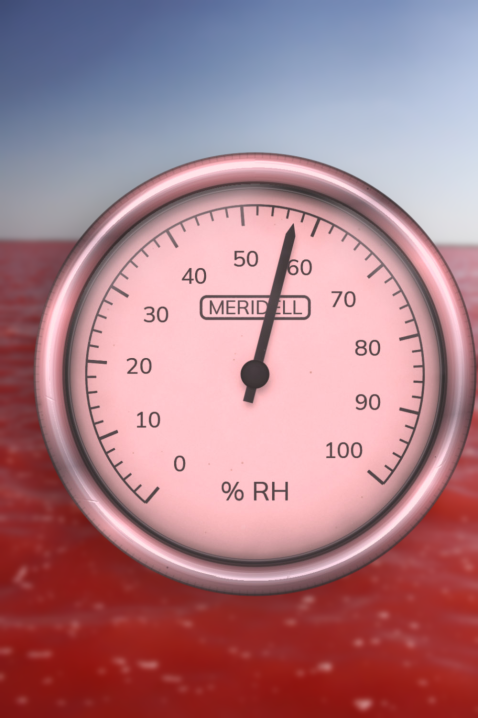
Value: 57 %
